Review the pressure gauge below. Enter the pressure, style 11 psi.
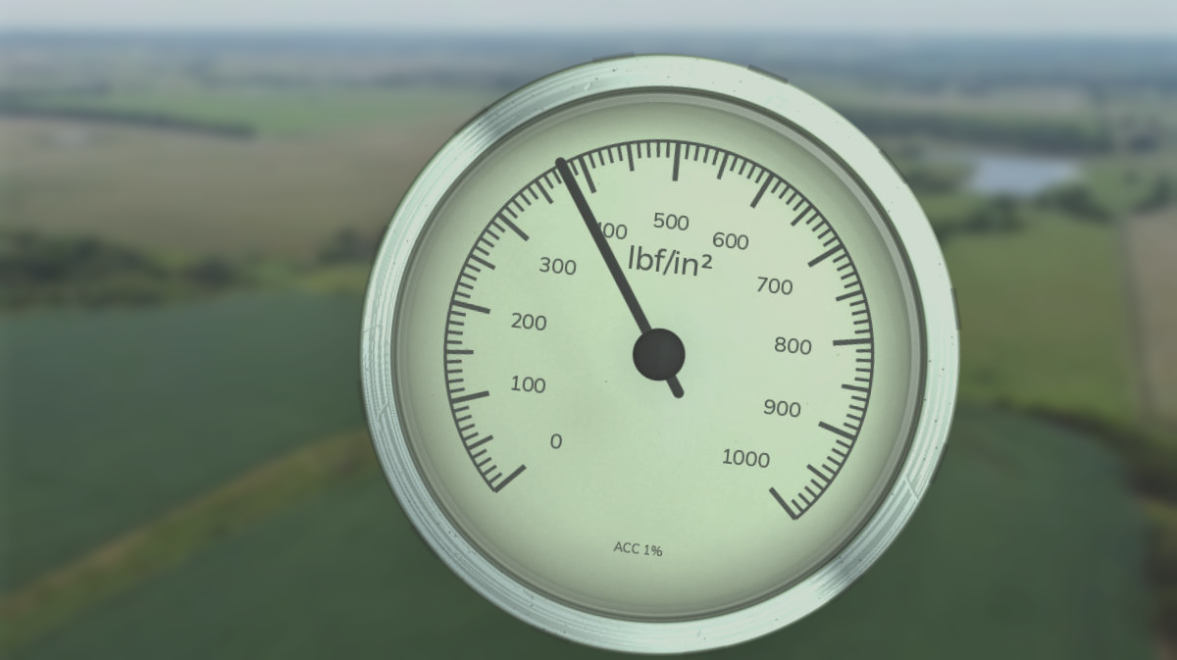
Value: 380 psi
